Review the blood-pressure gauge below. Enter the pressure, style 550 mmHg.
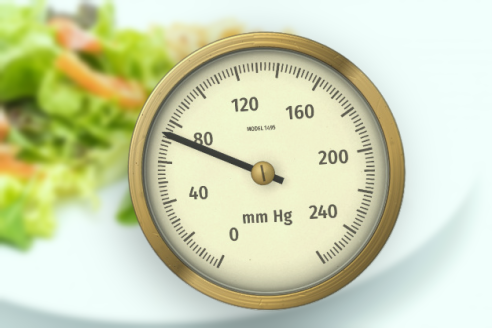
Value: 74 mmHg
